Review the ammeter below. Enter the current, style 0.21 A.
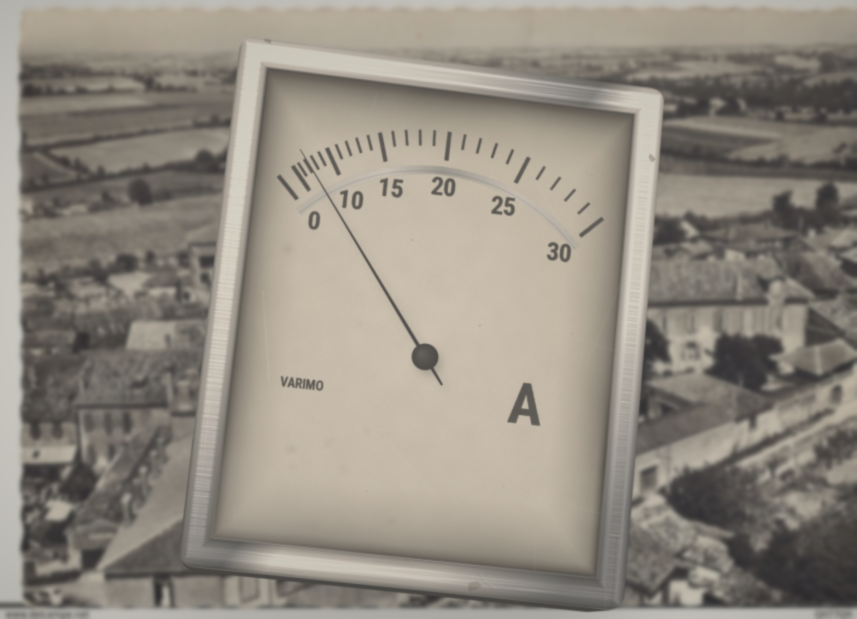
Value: 7 A
